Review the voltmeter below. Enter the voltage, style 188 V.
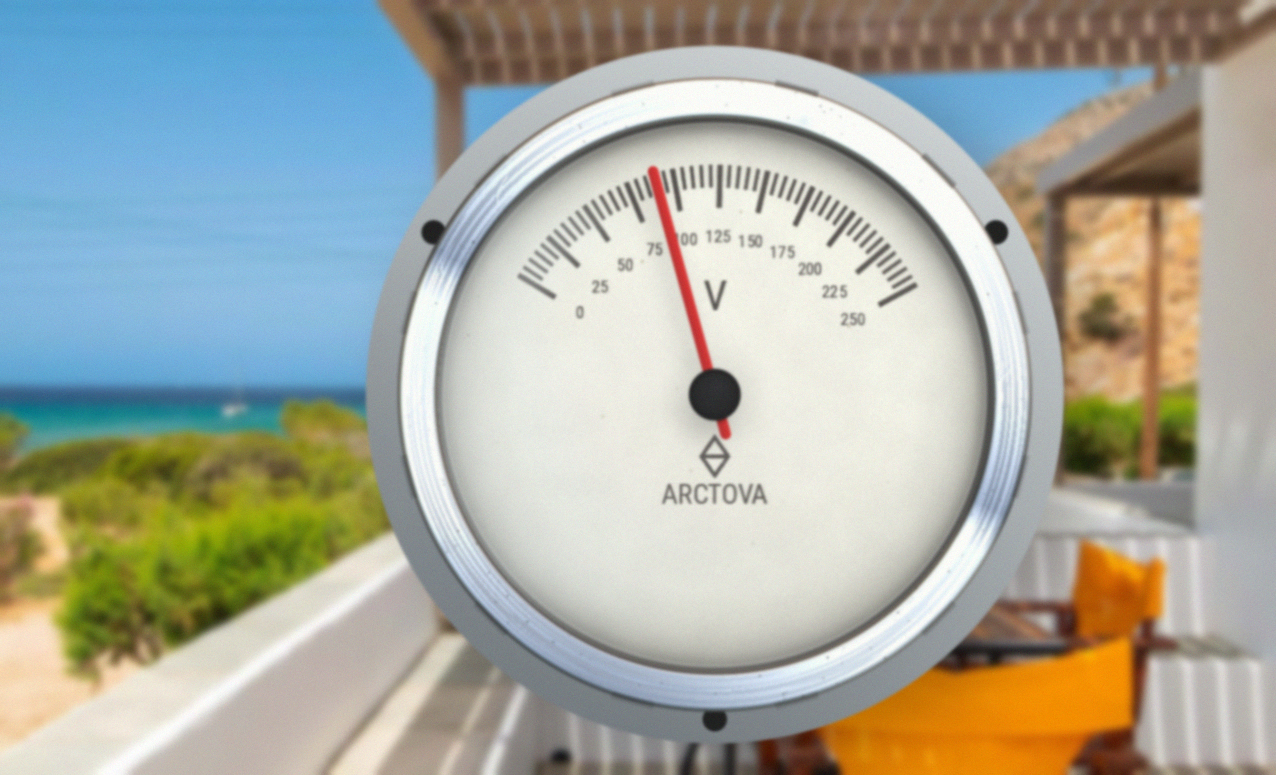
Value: 90 V
